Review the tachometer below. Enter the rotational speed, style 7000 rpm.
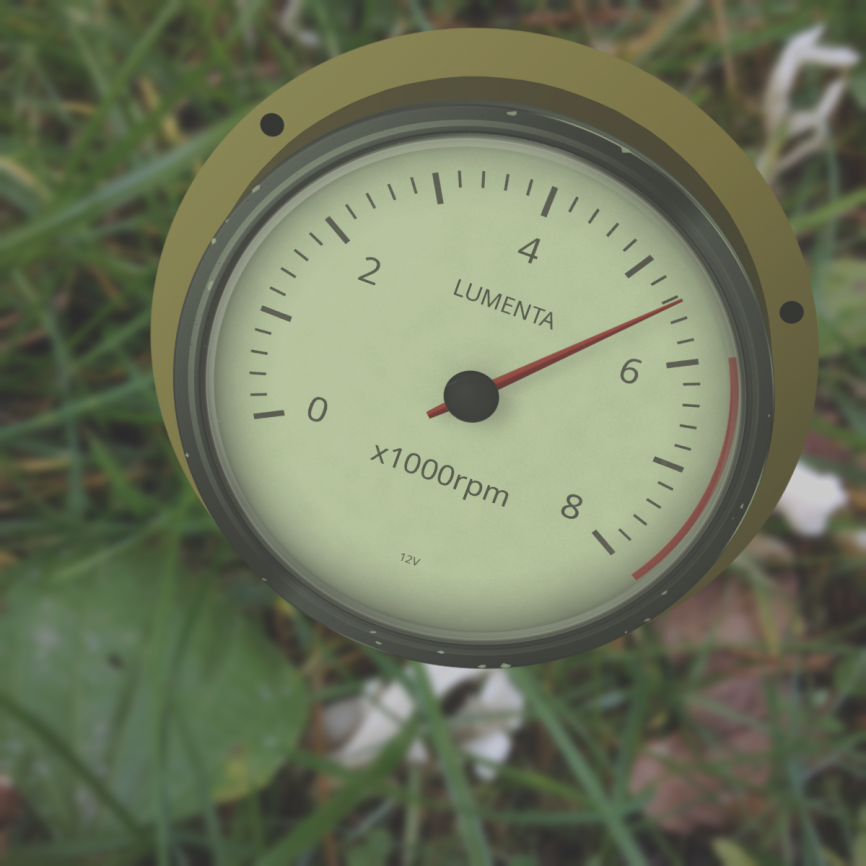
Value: 5400 rpm
